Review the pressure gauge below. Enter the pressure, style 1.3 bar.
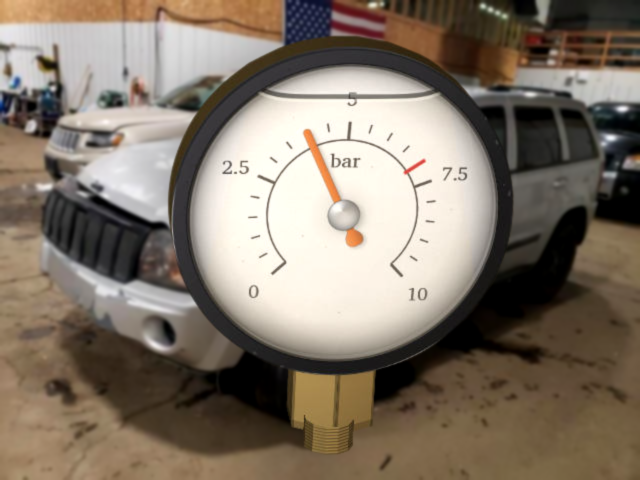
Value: 4 bar
